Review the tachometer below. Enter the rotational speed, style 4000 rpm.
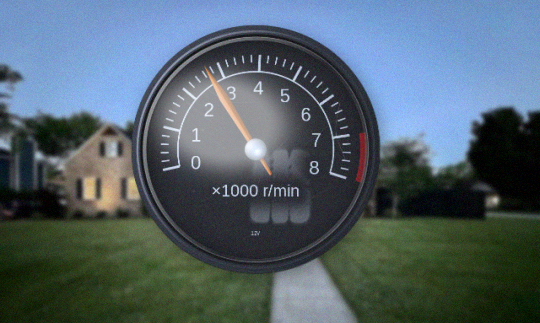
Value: 2700 rpm
